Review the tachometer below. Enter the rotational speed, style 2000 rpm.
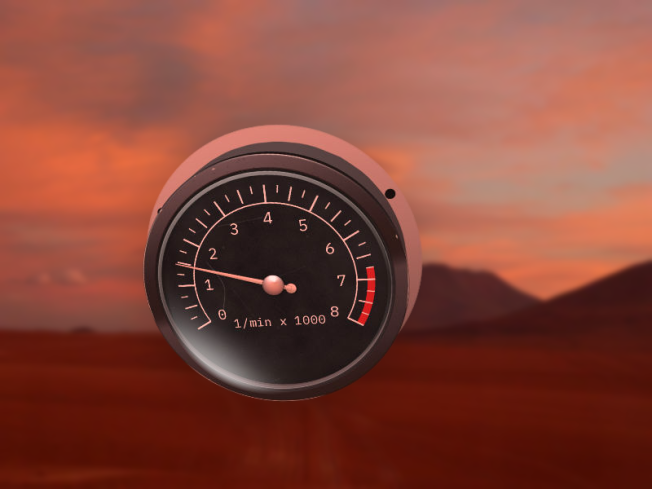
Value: 1500 rpm
